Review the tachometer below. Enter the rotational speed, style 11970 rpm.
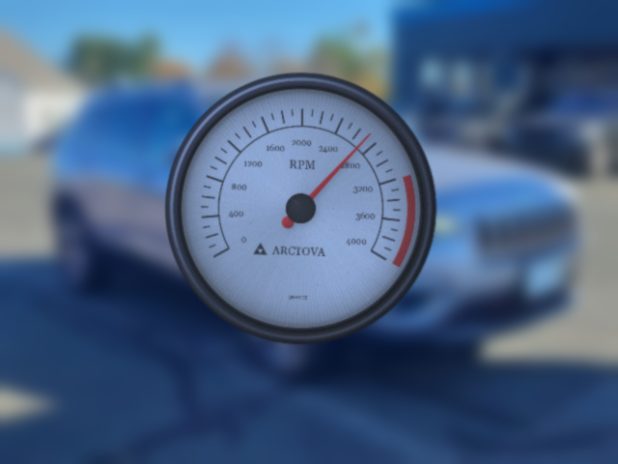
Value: 2700 rpm
